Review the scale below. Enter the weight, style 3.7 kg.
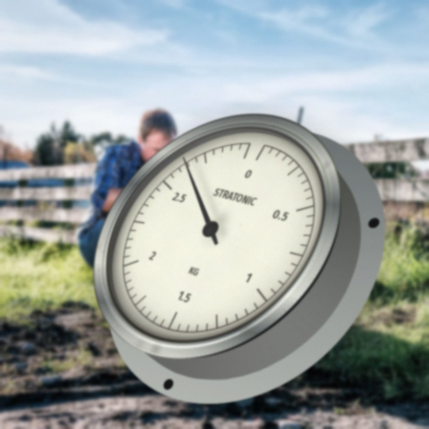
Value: 2.65 kg
